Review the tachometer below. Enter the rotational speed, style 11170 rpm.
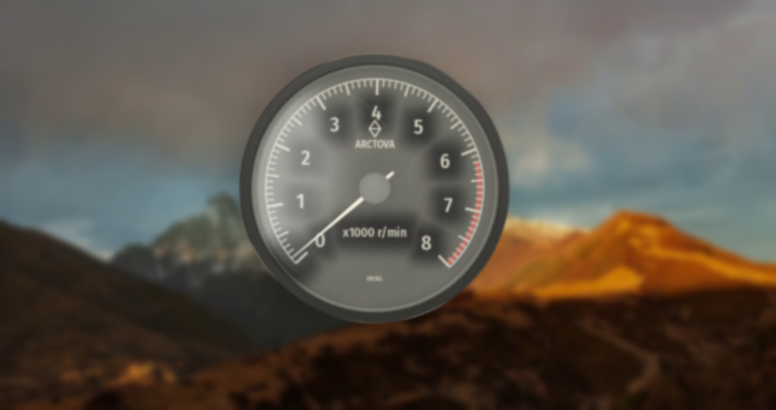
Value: 100 rpm
